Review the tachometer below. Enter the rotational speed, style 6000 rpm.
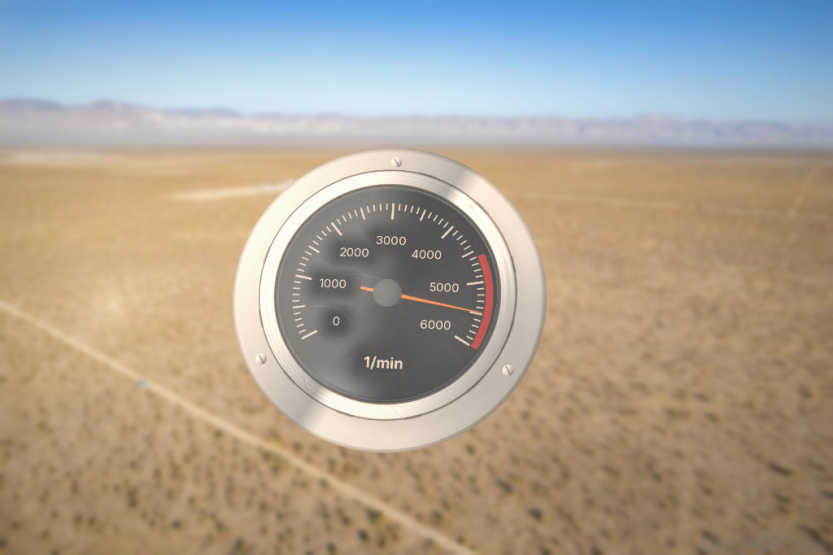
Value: 5500 rpm
